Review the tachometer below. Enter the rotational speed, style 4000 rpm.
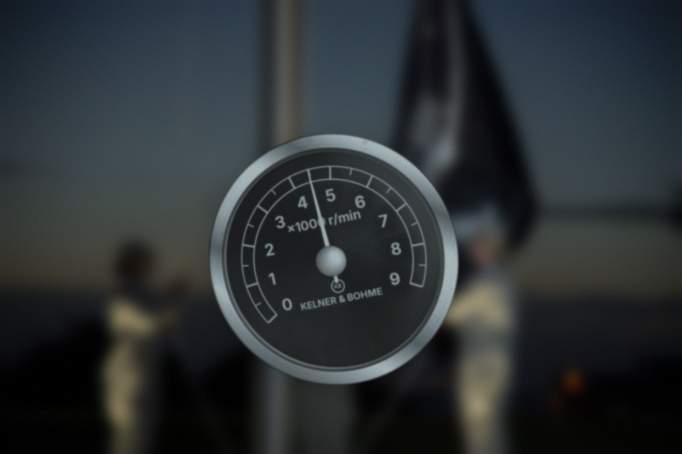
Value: 4500 rpm
